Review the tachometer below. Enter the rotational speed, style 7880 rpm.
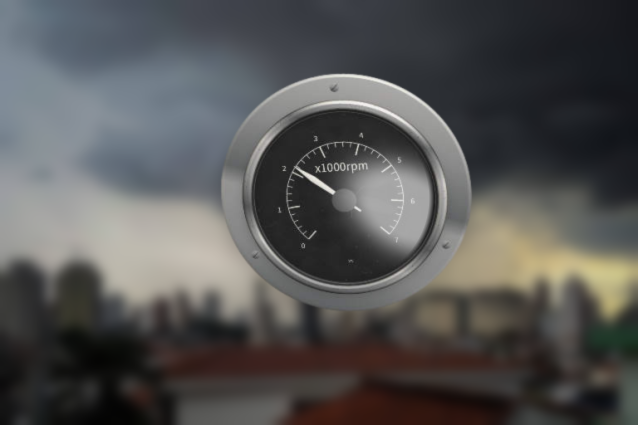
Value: 2200 rpm
